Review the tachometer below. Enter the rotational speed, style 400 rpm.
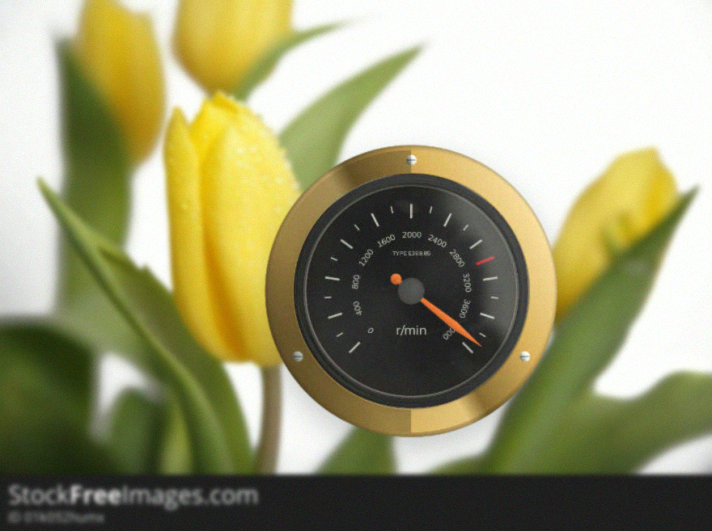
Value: 3900 rpm
